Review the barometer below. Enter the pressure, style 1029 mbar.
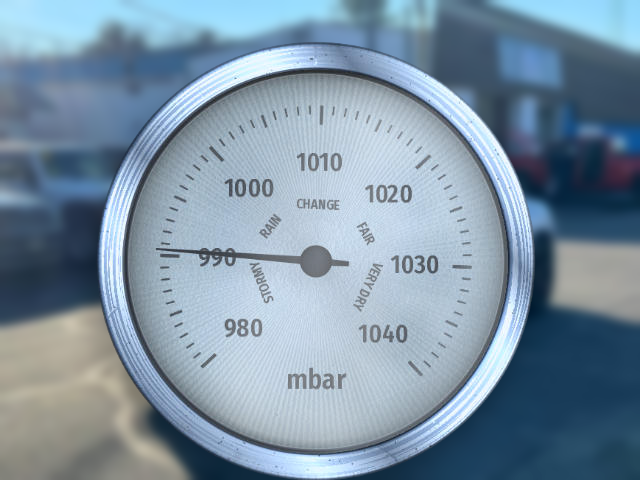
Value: 990.5 mbar
